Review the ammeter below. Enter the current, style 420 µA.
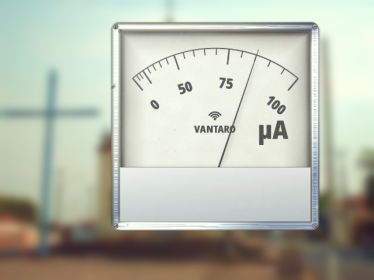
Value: 85 µA
